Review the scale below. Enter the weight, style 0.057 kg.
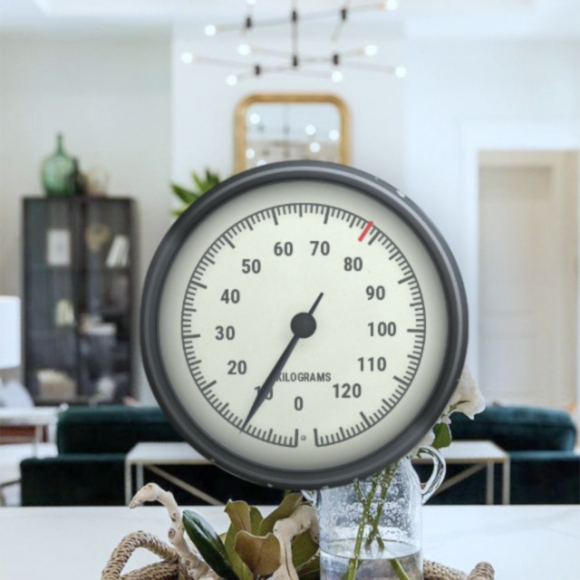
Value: 10 kg
